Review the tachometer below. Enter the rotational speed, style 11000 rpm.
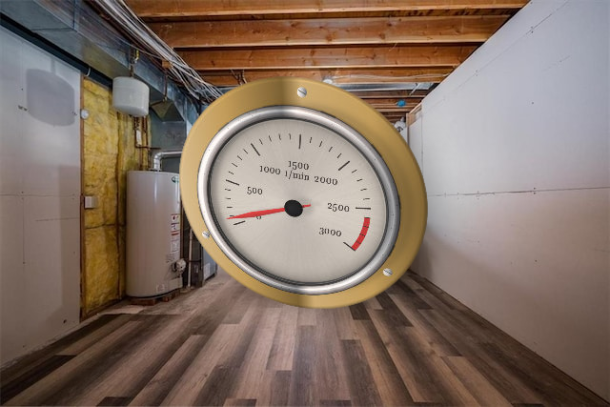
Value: 100 rpm
